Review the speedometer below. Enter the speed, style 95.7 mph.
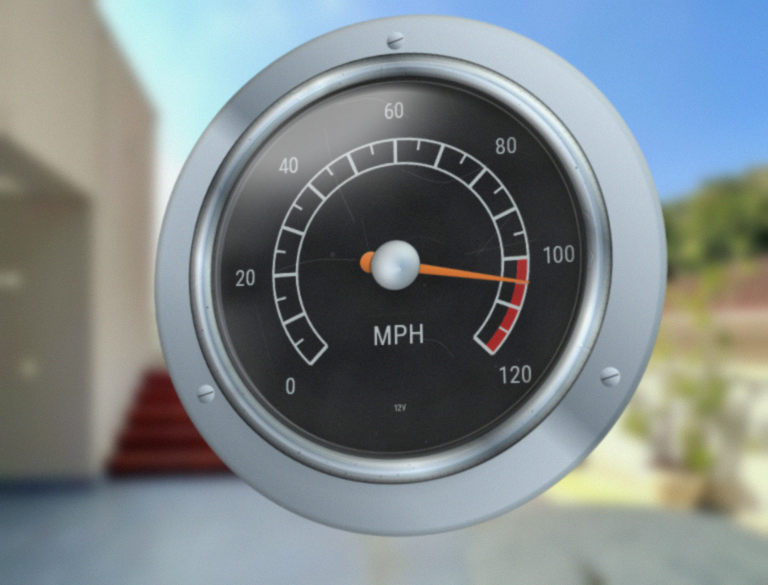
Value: 105 mph
